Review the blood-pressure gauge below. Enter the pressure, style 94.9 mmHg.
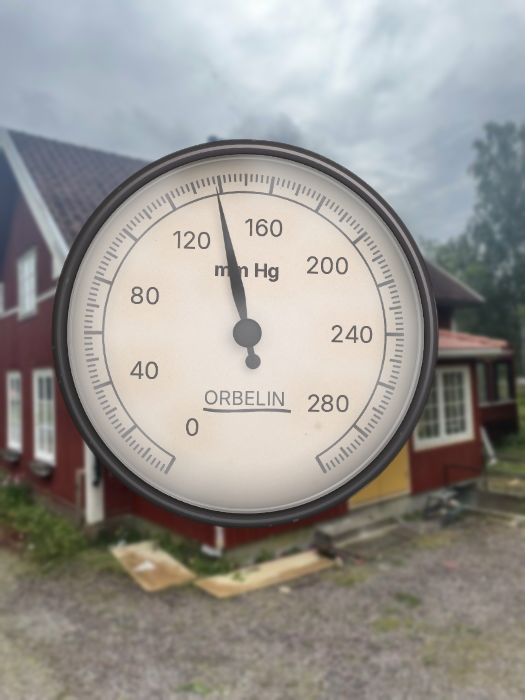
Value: 138 mmHg
